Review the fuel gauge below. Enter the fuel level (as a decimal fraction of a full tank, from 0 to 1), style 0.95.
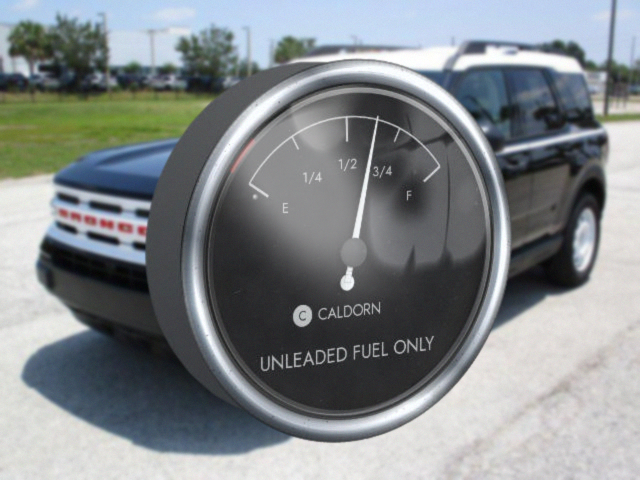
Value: 0.625
